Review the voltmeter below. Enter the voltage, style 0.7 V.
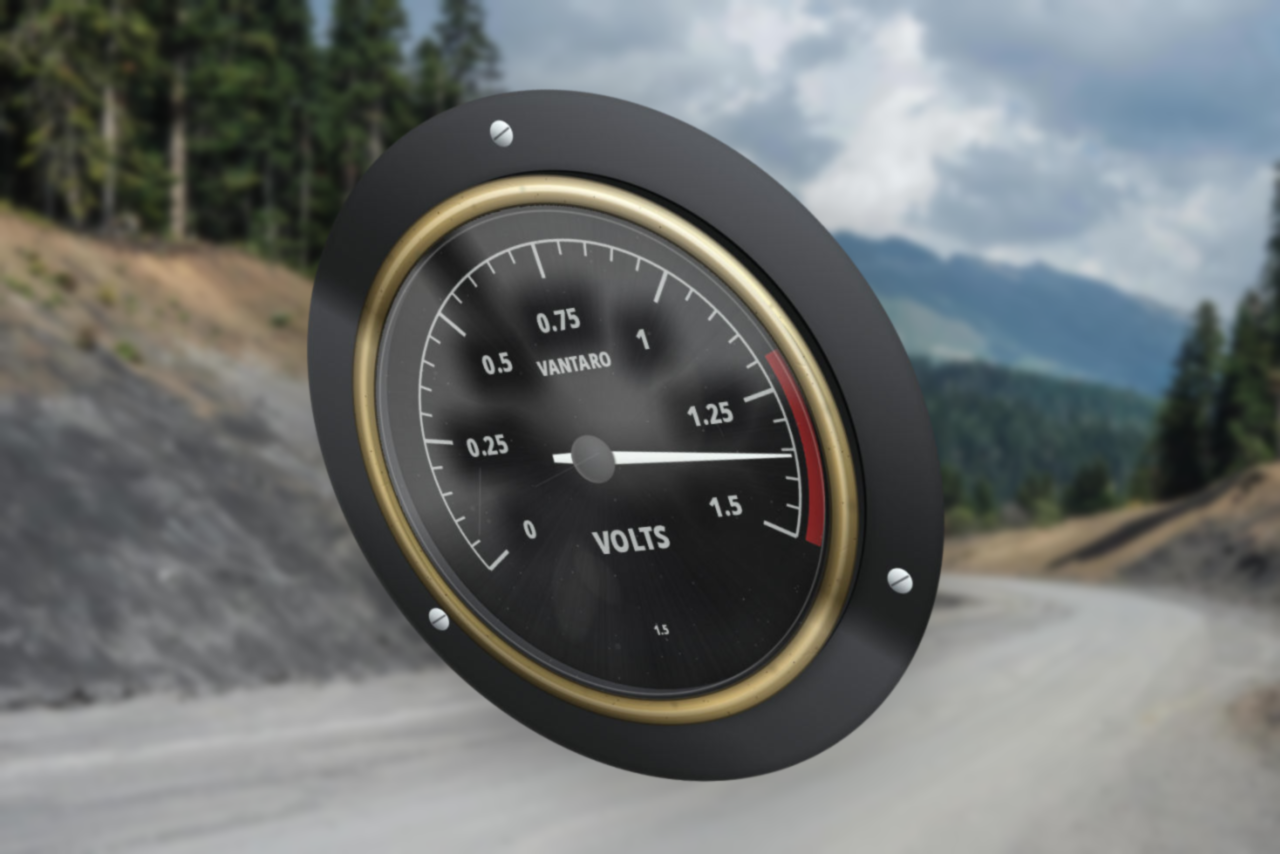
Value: 1.35 V
